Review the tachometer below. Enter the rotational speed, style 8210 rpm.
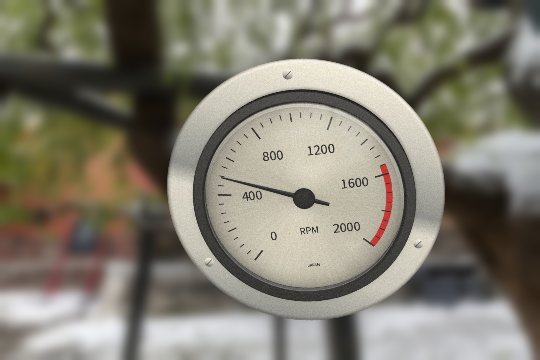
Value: 500 rpm
